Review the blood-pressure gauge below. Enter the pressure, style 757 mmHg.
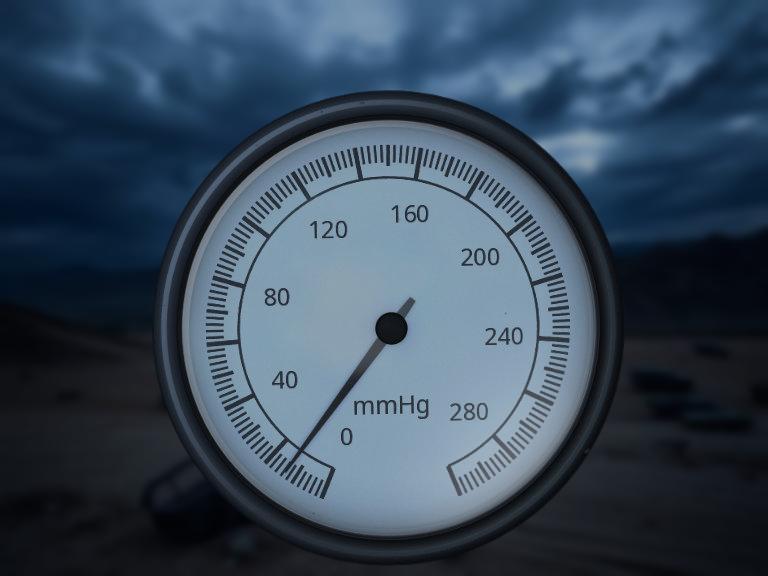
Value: 14 mmHg
